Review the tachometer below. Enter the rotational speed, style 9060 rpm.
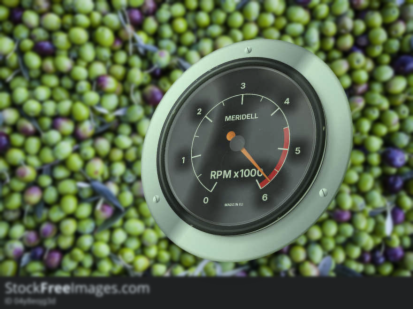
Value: 5750 rpm
